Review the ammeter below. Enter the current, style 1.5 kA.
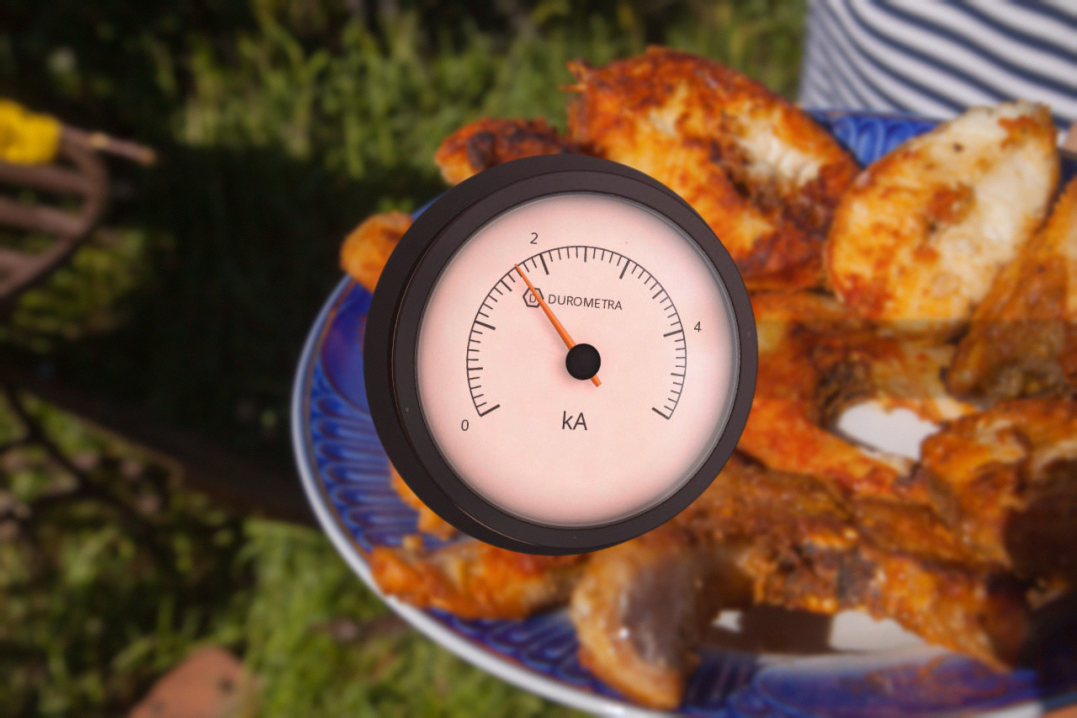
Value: 1.7 kA
